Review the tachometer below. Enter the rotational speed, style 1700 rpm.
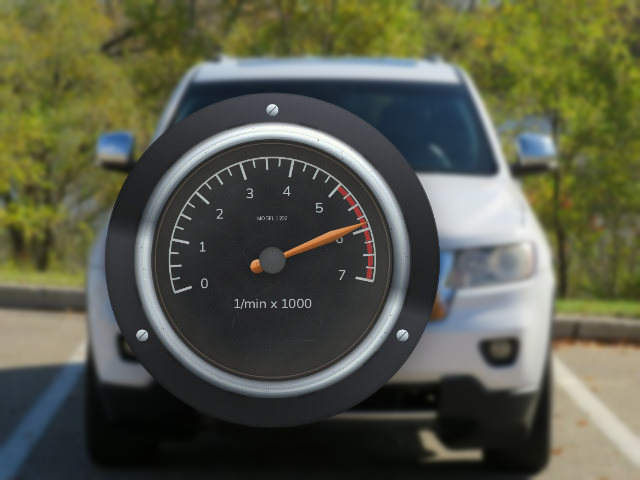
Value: 5875 rpm
